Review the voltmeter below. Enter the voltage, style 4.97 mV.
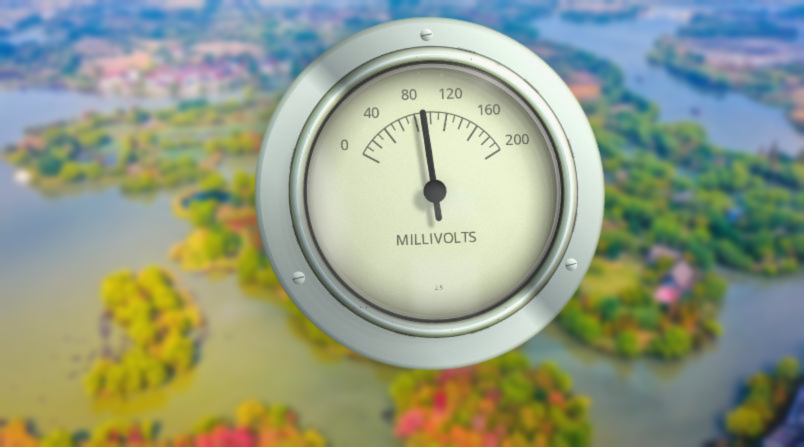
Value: 90 mV
